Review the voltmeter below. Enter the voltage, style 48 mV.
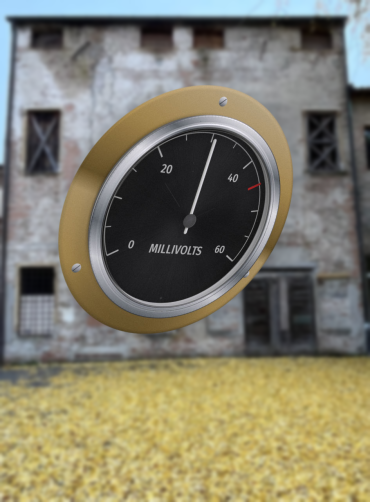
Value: 30 mV
